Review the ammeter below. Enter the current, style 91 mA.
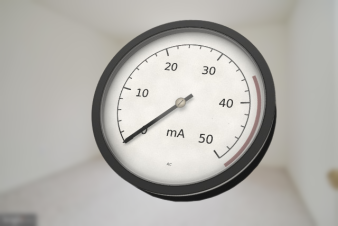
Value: 0 mA
